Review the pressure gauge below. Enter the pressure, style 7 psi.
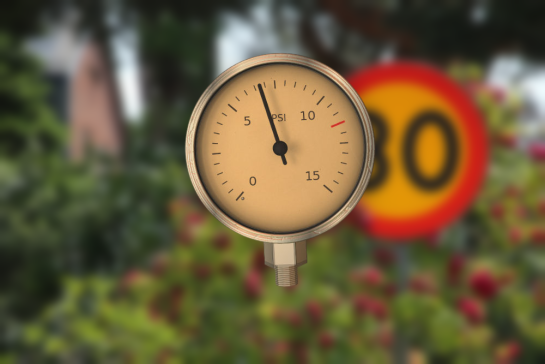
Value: 6.75 psi
